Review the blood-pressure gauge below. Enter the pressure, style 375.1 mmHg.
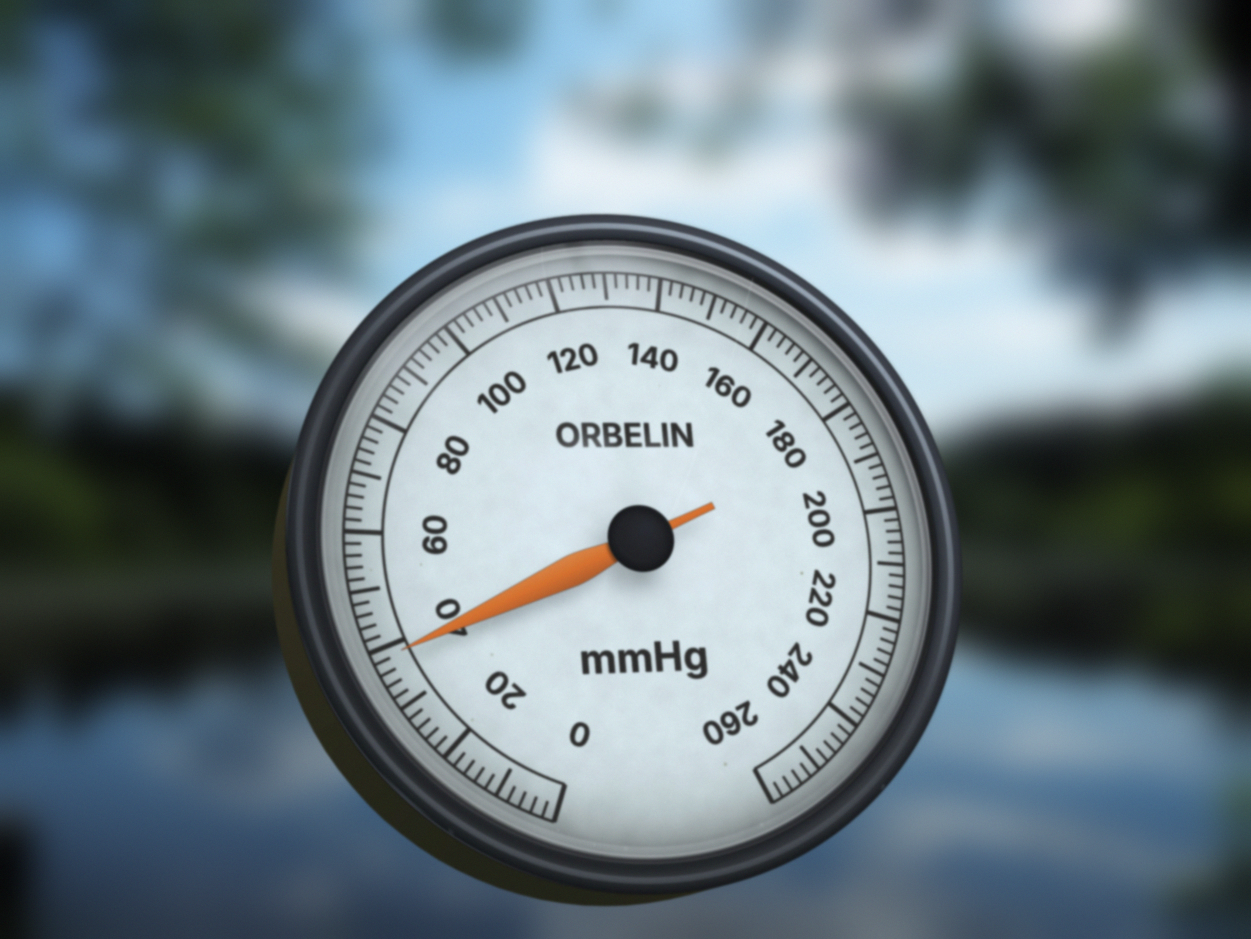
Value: 38 mmHg
